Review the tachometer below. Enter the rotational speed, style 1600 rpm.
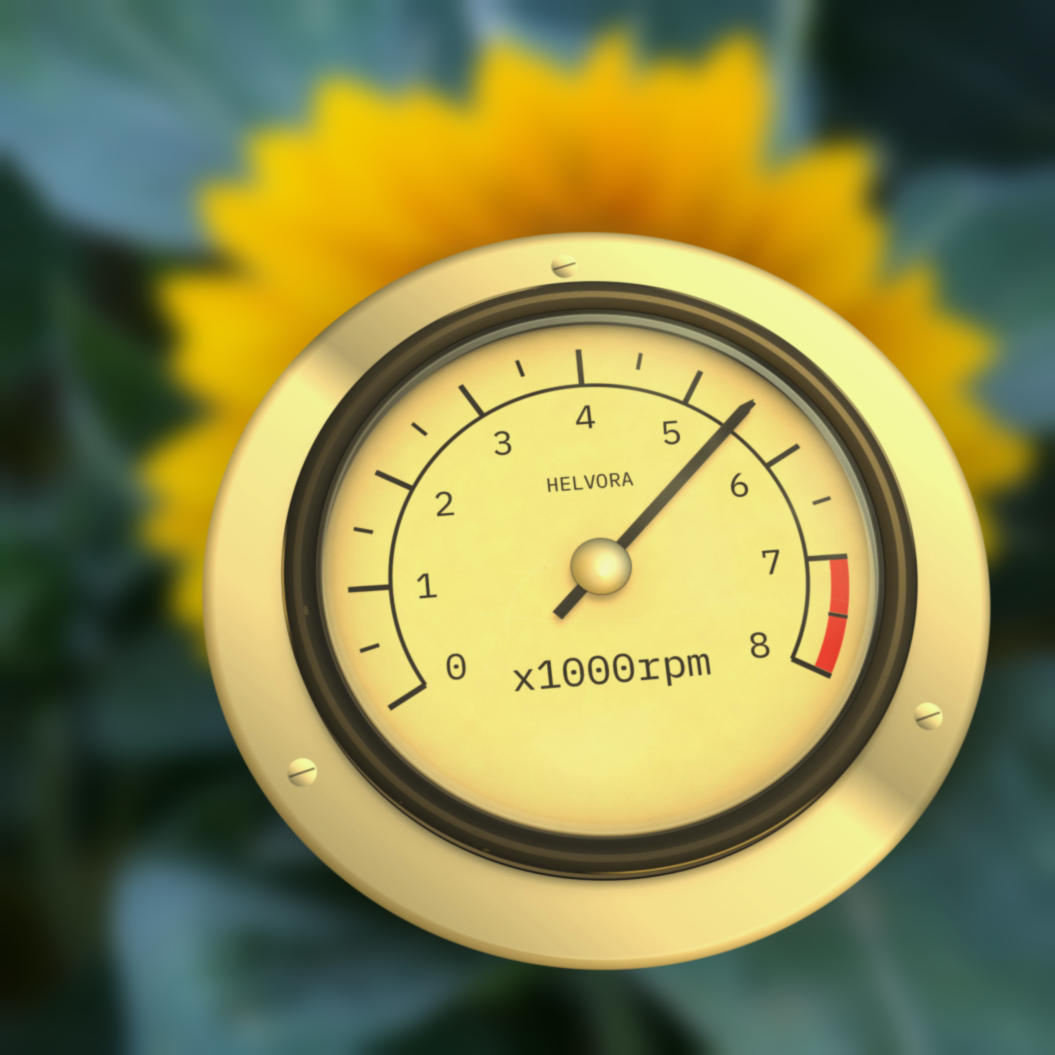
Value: 5500 rpm
